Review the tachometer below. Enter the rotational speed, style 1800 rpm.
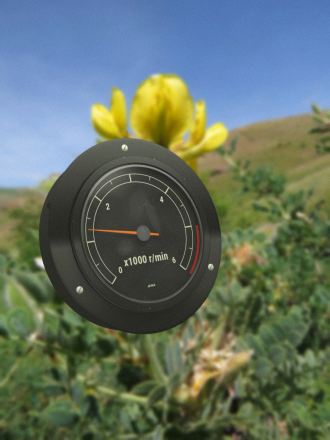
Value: 1250 rpm
